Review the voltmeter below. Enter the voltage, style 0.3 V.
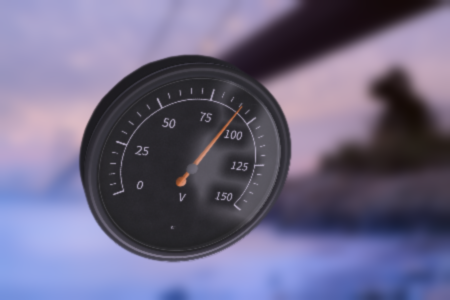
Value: 90 V
